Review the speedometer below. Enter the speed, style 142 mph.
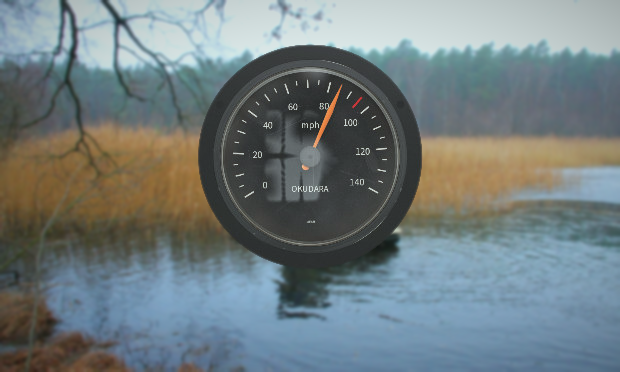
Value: 85 mph
